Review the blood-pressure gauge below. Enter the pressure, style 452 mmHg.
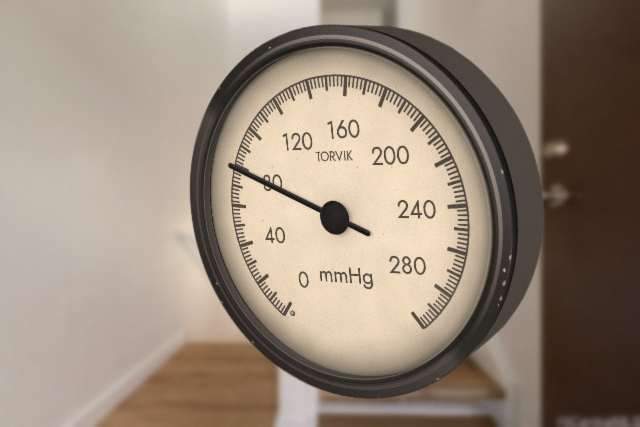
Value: 80 mmHg
